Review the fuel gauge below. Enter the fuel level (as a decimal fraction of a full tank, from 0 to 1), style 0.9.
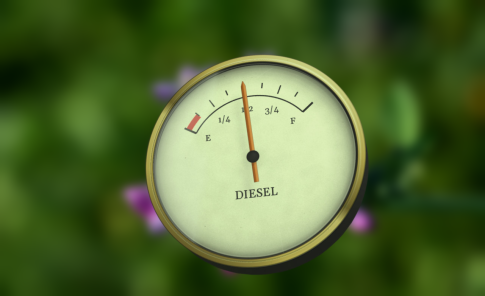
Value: 0.5
